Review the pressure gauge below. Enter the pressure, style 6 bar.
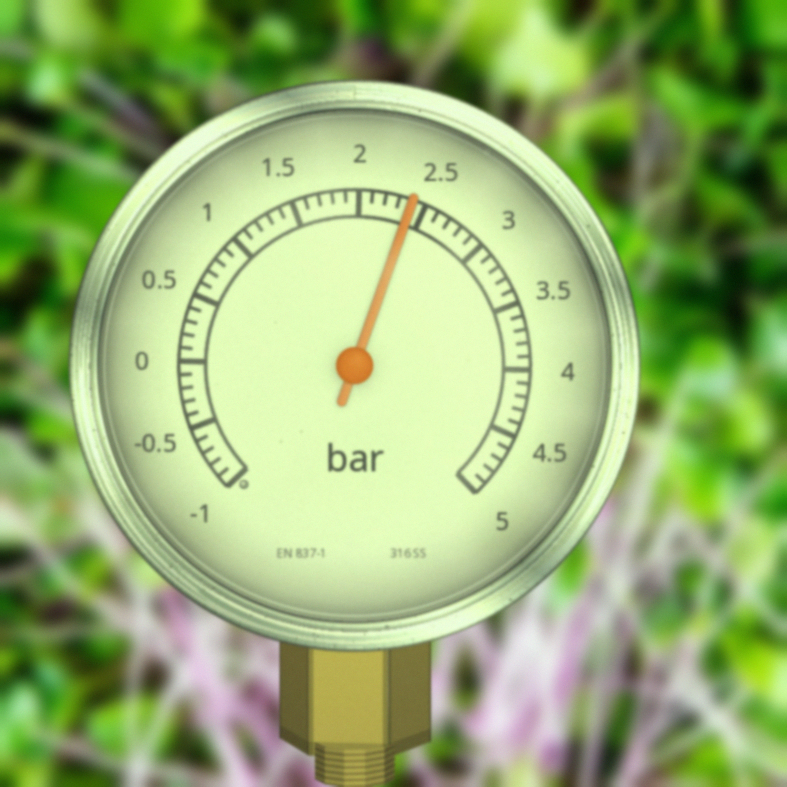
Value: 2.4 bar
